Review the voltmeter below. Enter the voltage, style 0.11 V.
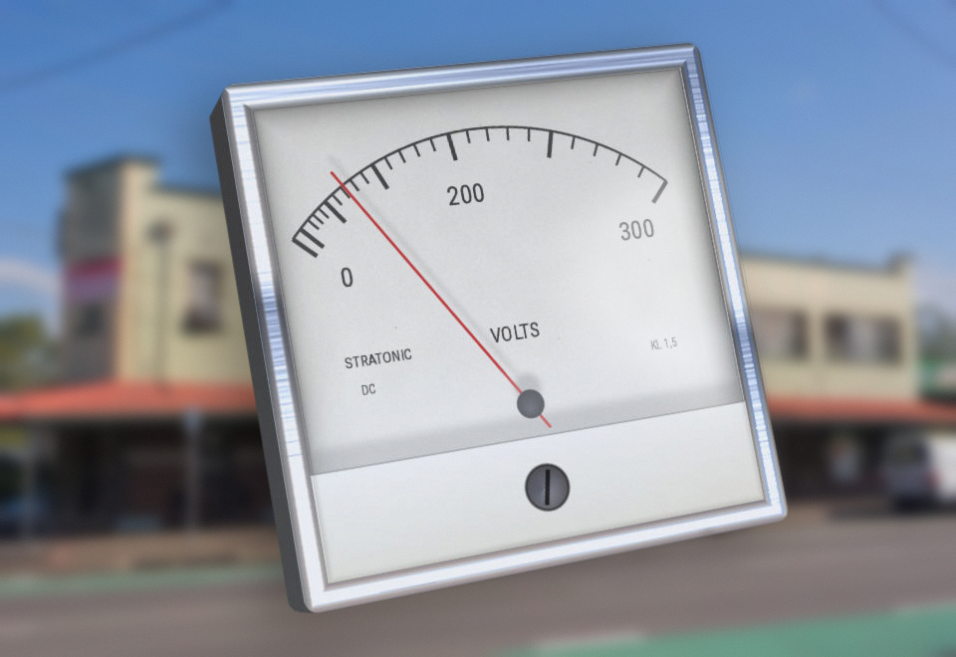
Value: 120 V
